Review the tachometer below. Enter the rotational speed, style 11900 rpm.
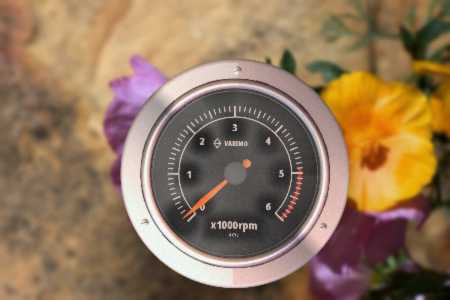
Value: 100 rpm
